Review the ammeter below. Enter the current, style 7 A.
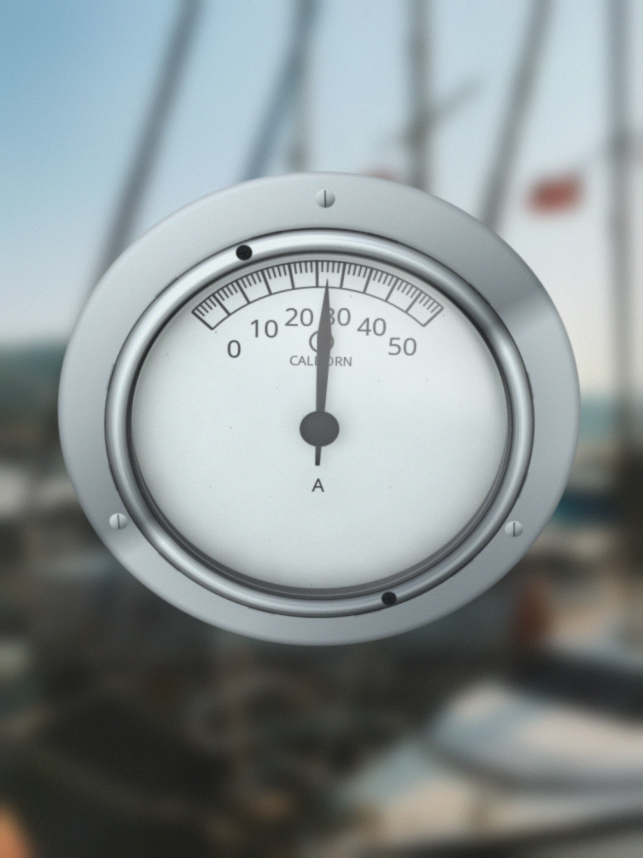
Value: 27 A
